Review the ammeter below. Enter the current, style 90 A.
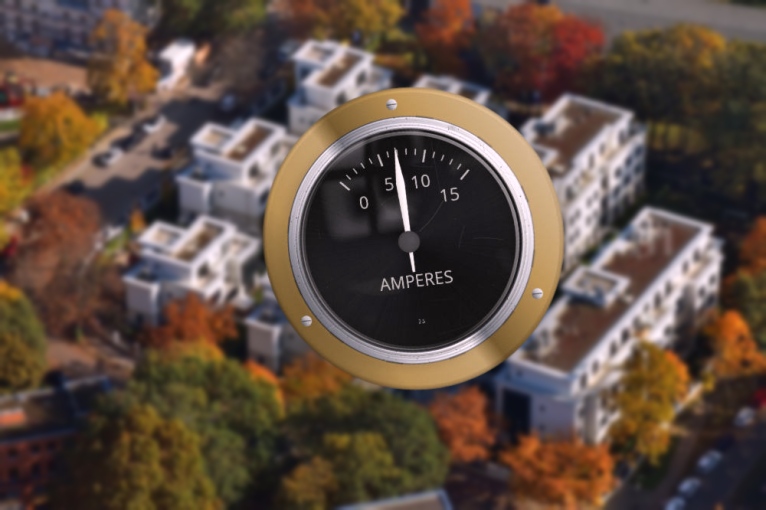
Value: 7 A
